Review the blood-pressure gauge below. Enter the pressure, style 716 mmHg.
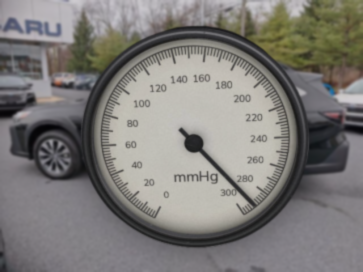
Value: 290 mmHg
